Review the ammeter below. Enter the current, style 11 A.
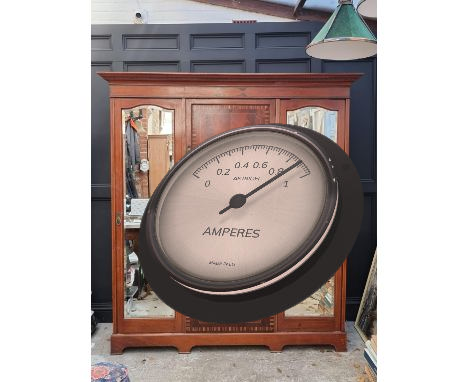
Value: 0.9 A
